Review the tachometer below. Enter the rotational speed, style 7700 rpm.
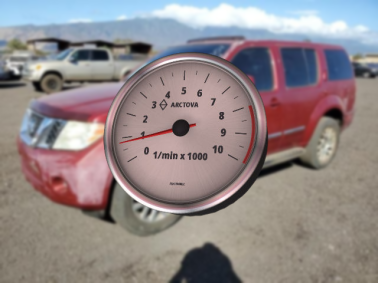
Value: 750 rpm
